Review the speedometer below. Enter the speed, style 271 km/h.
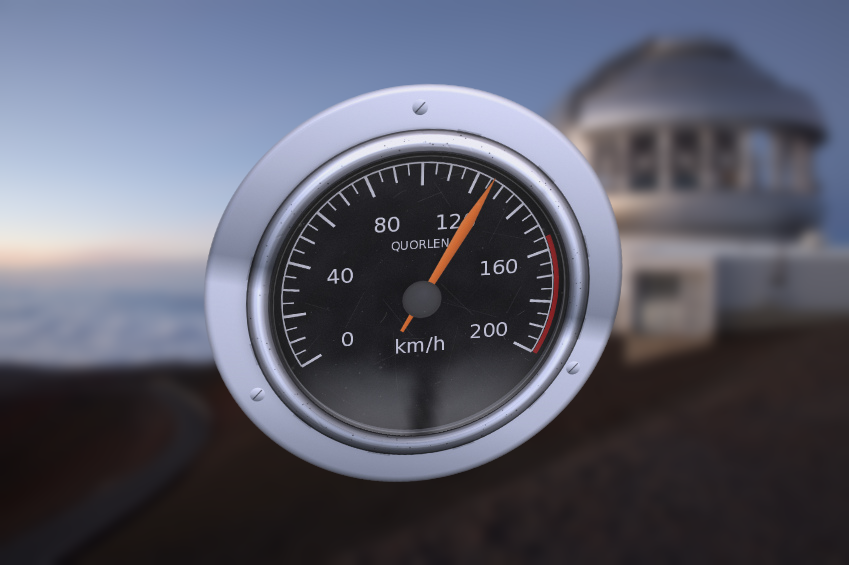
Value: 125 km/h
